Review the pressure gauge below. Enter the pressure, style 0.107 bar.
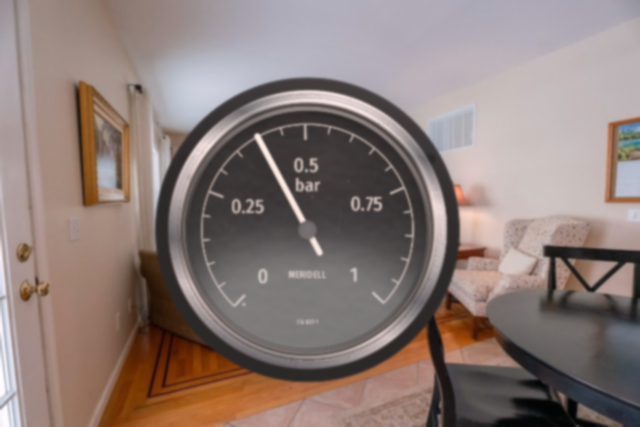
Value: 0.4 bar
